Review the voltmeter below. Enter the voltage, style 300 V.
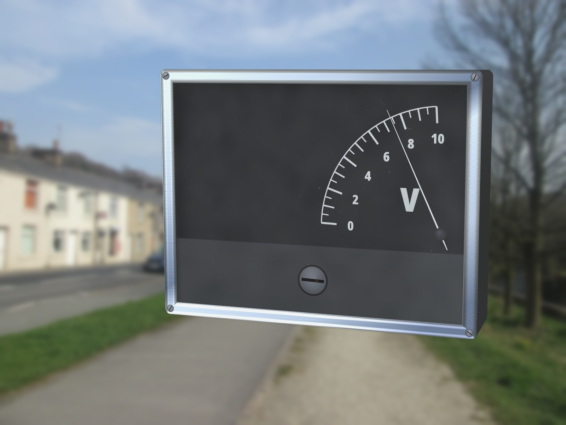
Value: 7.5 V
